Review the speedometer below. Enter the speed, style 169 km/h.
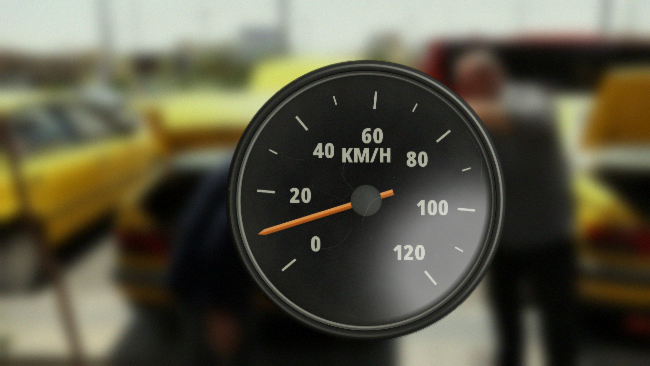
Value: 10 km/h
